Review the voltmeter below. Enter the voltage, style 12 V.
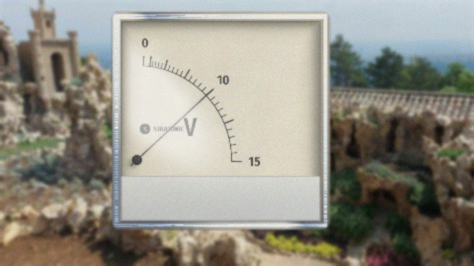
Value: 10 V
